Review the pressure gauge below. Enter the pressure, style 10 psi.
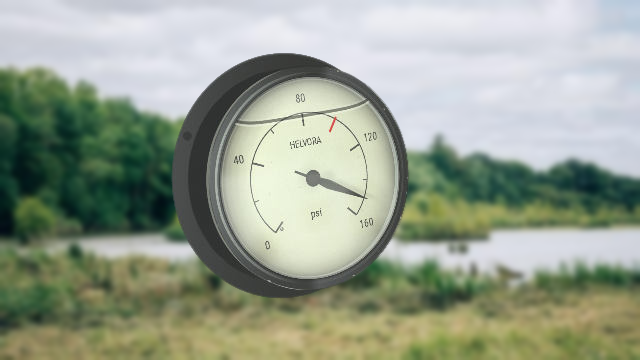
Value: 150 psi
